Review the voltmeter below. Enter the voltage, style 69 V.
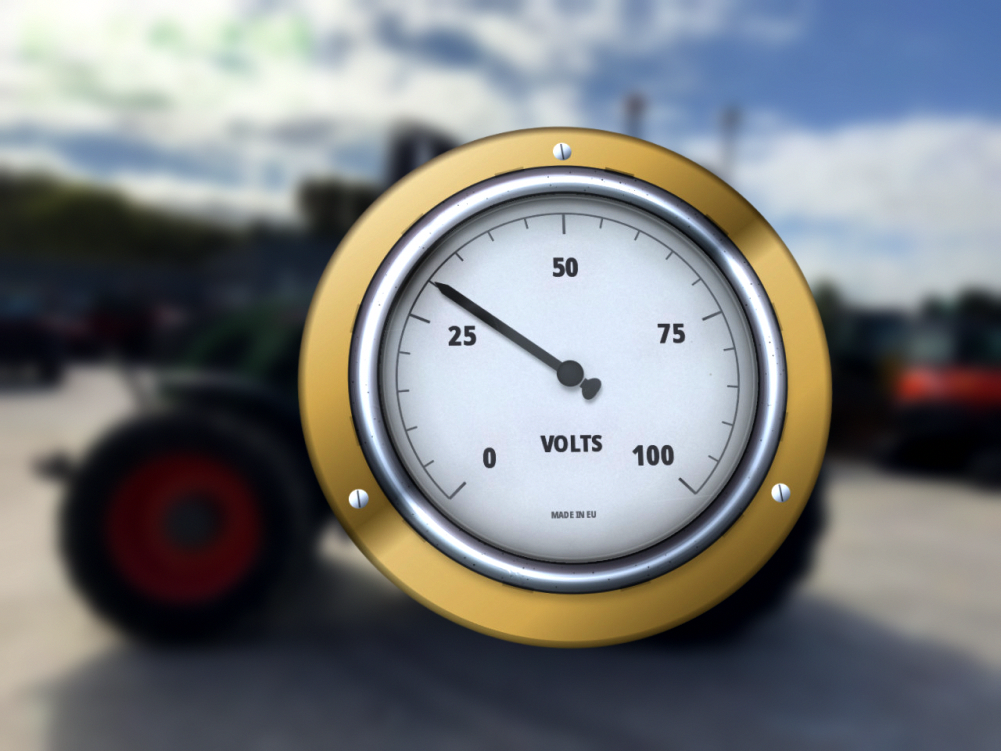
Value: 30 V
